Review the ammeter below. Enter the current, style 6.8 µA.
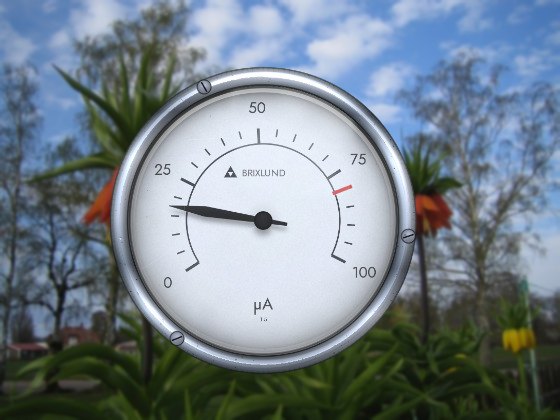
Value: 17.5 µA
